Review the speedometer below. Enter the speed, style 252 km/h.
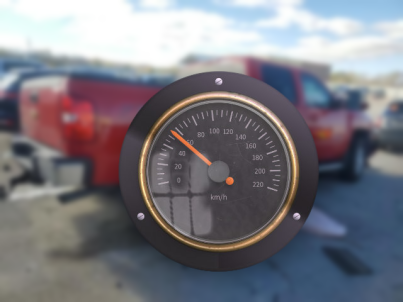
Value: 55 km/h
